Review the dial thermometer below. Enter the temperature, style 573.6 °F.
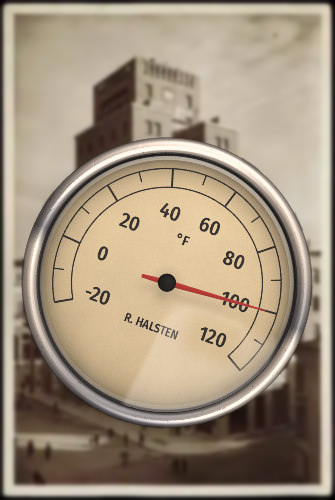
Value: 100 °F
